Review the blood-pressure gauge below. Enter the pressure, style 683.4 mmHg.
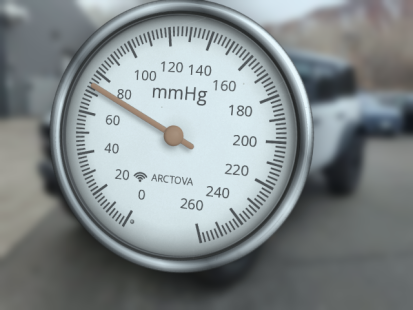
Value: 74 mmHg
